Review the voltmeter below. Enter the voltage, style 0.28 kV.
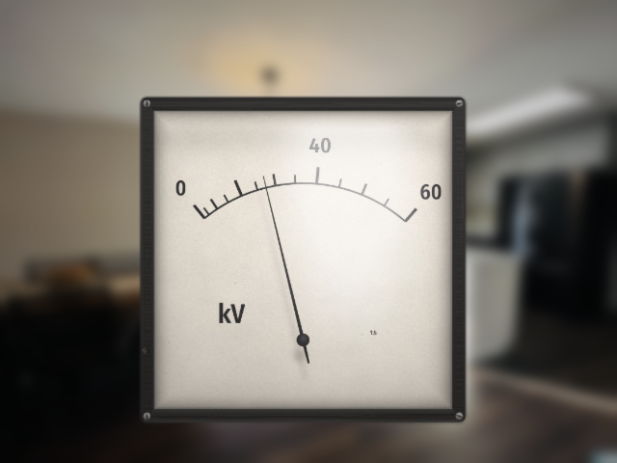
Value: 27.5 kV
